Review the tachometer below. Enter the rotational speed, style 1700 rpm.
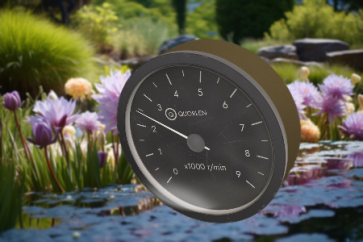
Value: 2500 rpm
